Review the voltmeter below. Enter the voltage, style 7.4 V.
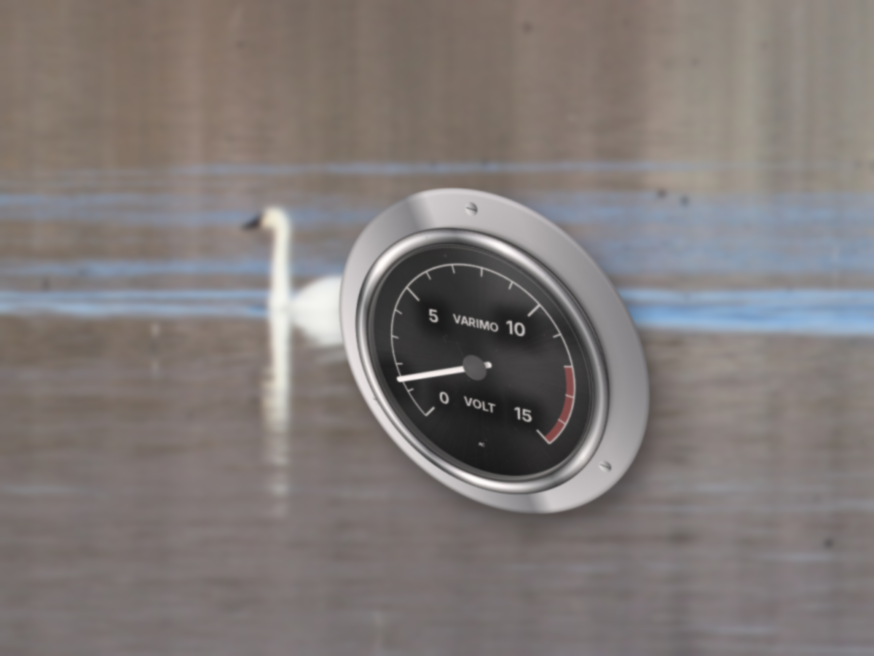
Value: 1.5 V
